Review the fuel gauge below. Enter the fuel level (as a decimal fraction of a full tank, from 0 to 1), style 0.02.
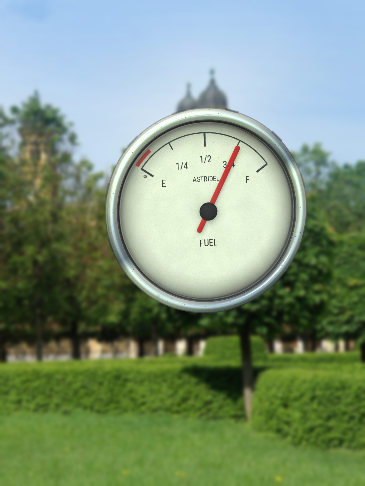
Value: 0.75
